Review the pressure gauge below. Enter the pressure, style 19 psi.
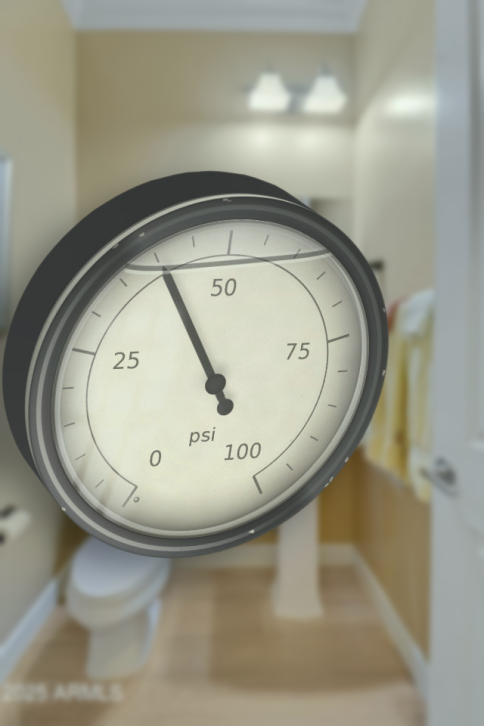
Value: 40 psi
